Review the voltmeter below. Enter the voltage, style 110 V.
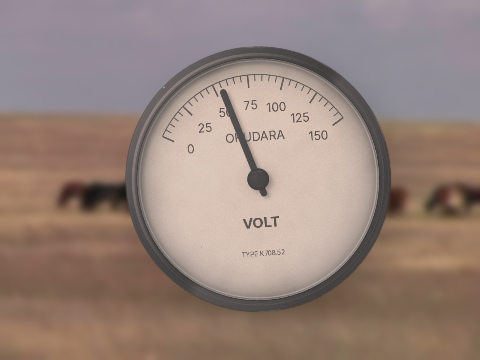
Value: 55 V
